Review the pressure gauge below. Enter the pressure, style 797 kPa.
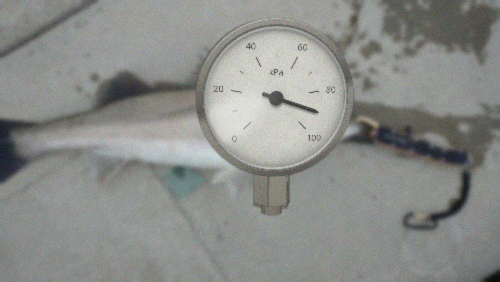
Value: 90 kPa
